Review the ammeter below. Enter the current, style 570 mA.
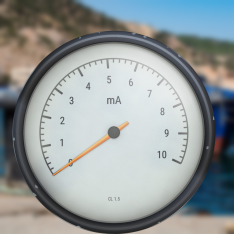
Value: 0 mA
